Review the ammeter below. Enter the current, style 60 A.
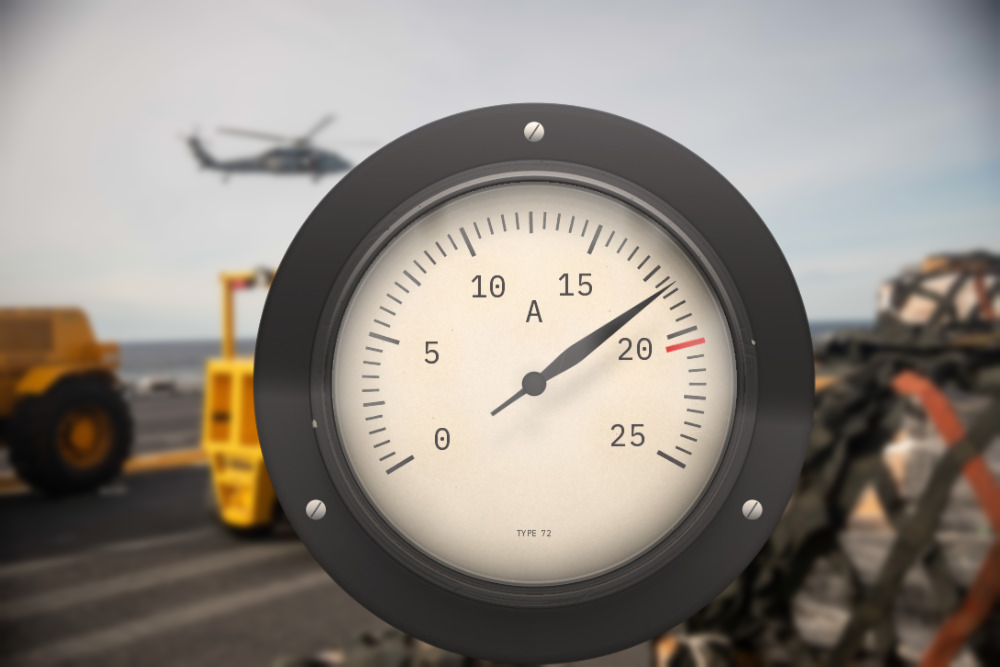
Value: 18.25 A
